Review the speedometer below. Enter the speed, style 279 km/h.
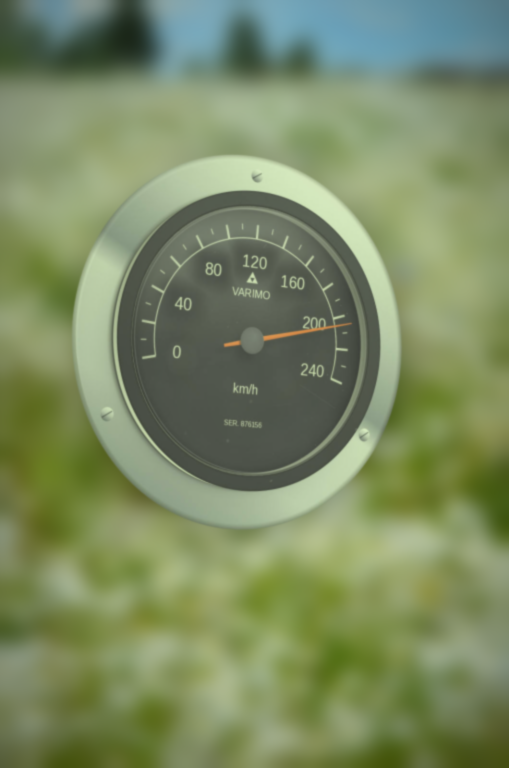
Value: 205 km/h
